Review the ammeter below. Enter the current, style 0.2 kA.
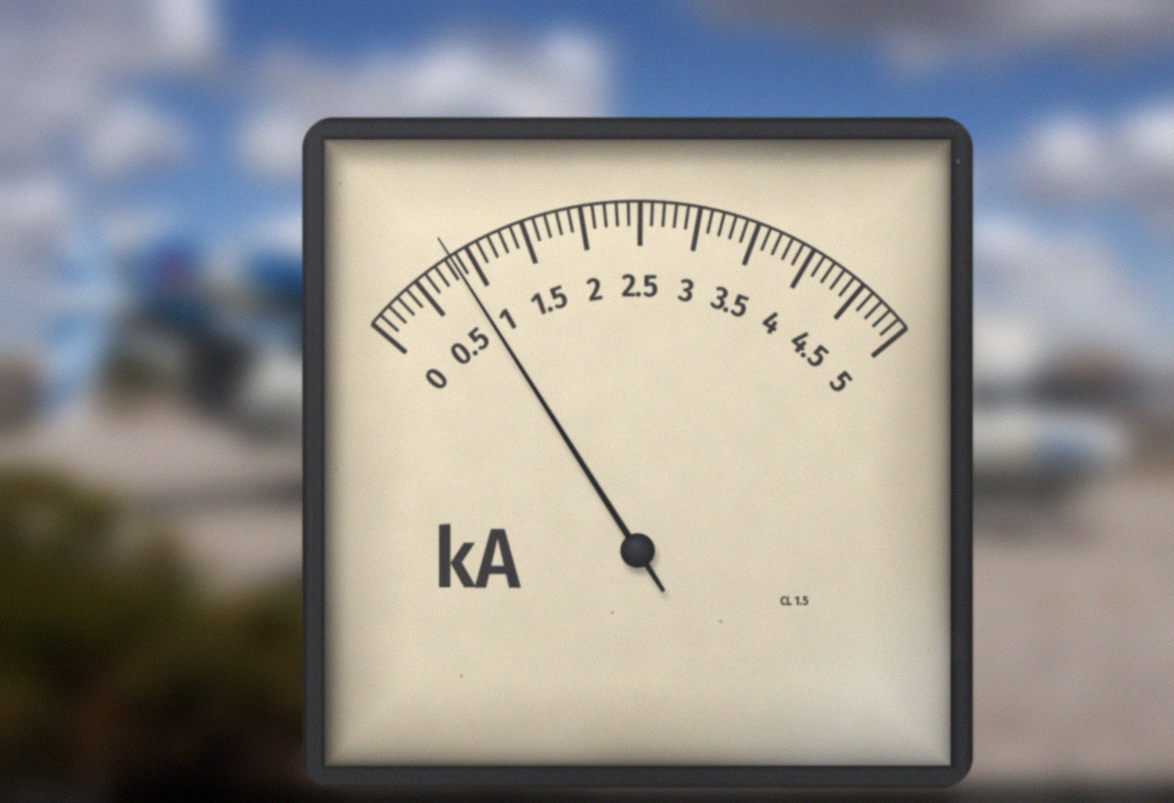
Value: 0.85 kA
